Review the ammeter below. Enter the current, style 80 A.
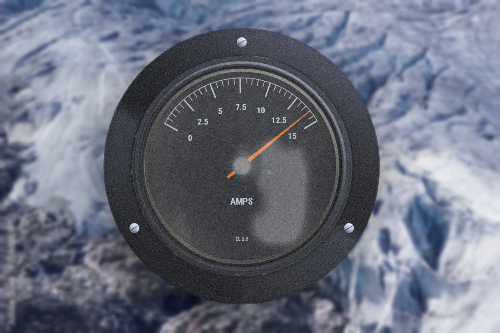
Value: 14 A
